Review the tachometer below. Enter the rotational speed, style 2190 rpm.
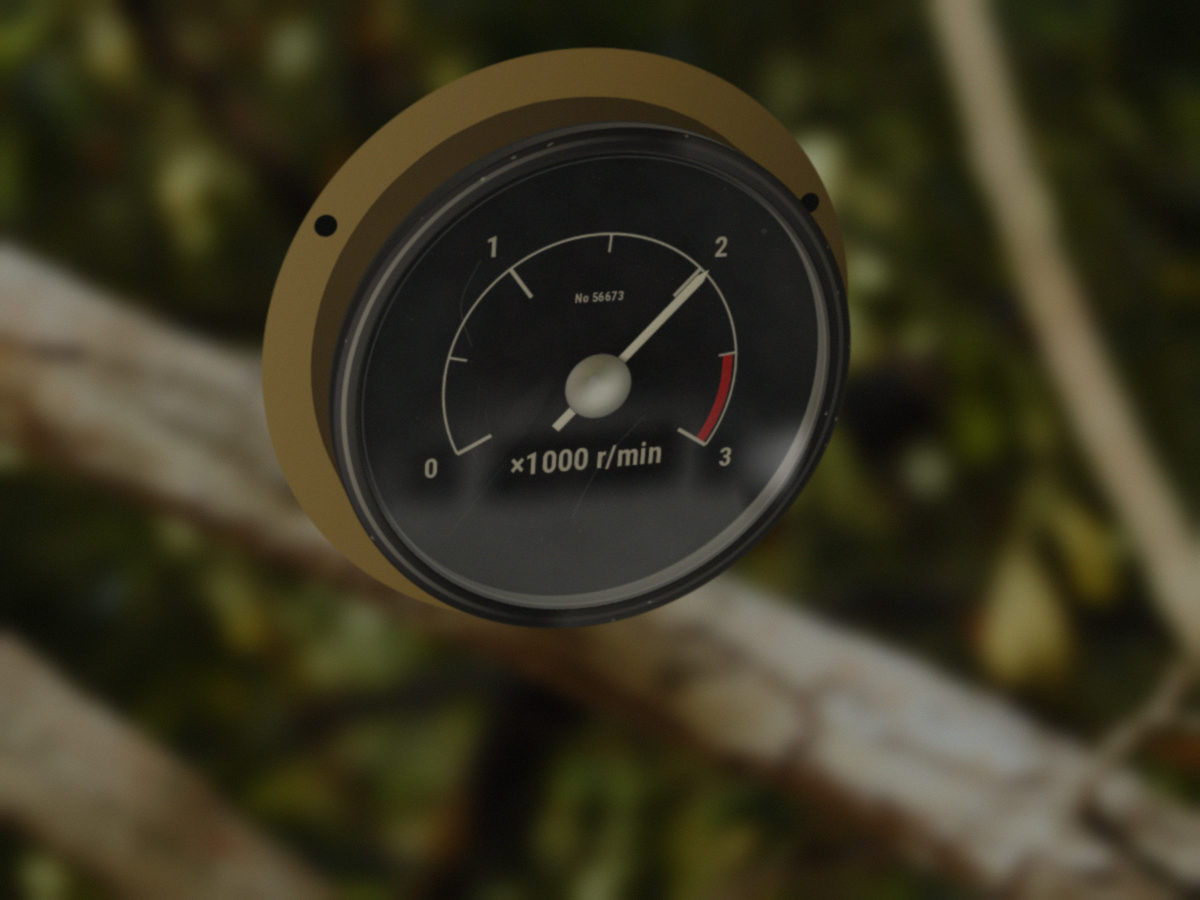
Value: 2000 rpm
